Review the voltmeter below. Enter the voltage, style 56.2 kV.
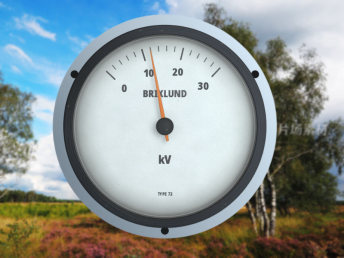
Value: 12 kV
